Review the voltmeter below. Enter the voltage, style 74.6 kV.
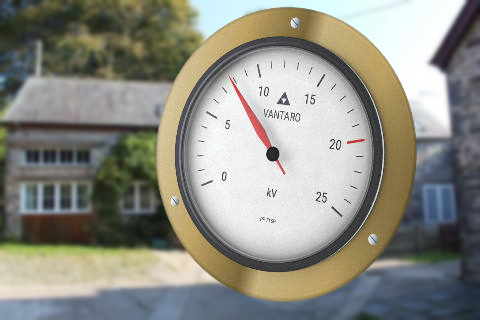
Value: 8 kV
